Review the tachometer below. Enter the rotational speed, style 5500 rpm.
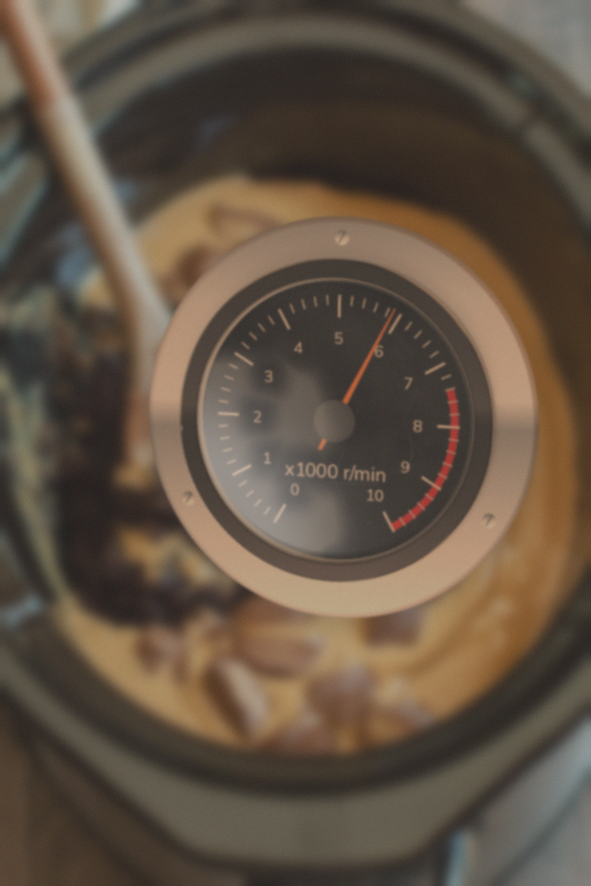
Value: 5900 rpm
